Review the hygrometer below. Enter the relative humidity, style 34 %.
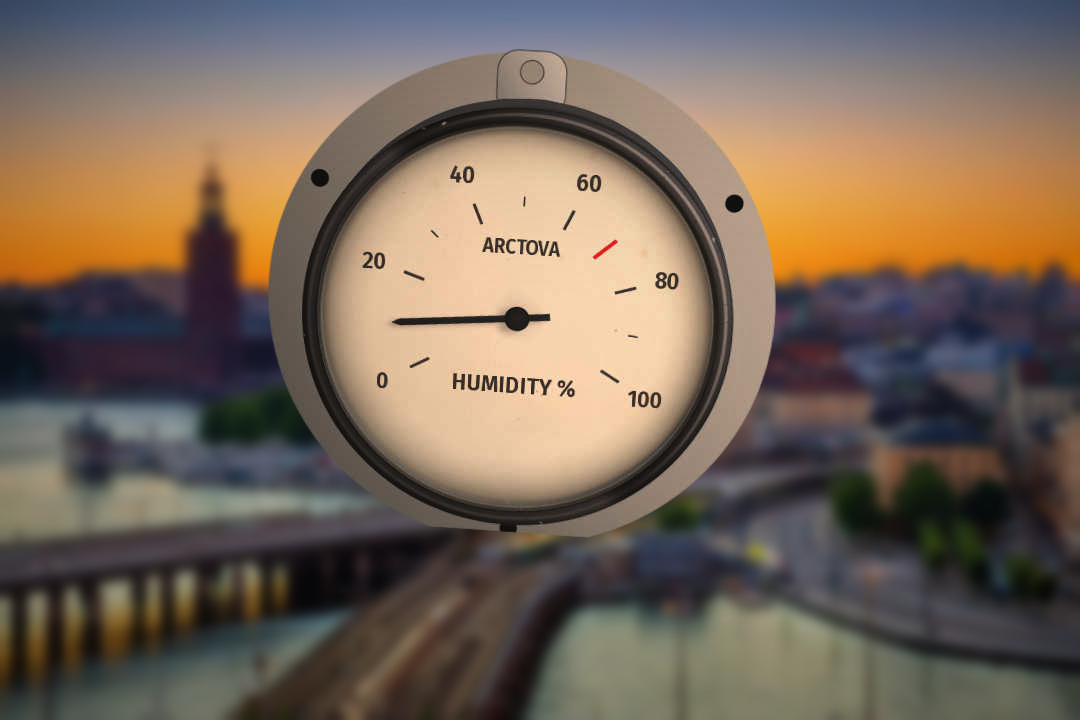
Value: 10 %
